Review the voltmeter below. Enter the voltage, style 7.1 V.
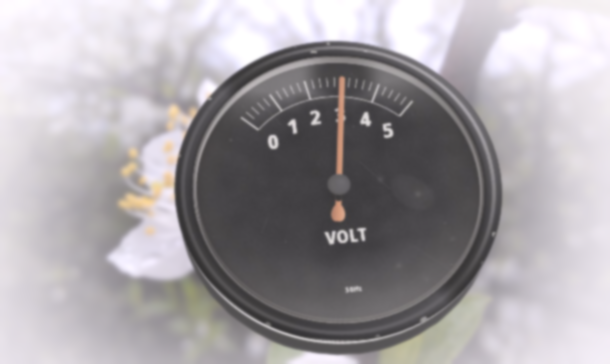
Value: 3 V
